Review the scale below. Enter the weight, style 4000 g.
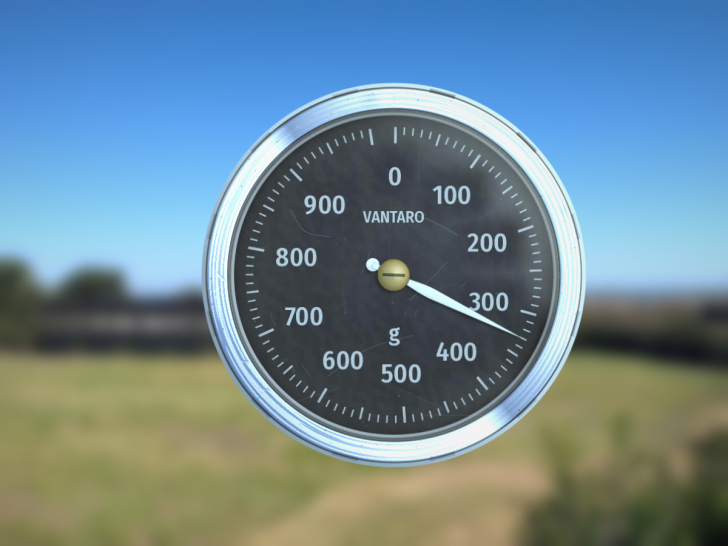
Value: 330 g
